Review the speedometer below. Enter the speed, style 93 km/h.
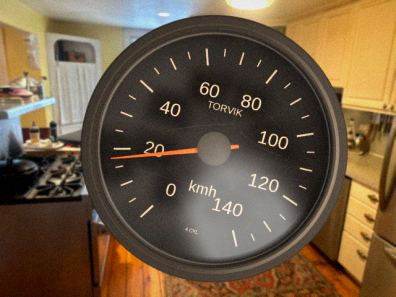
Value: 17.5 km/h
